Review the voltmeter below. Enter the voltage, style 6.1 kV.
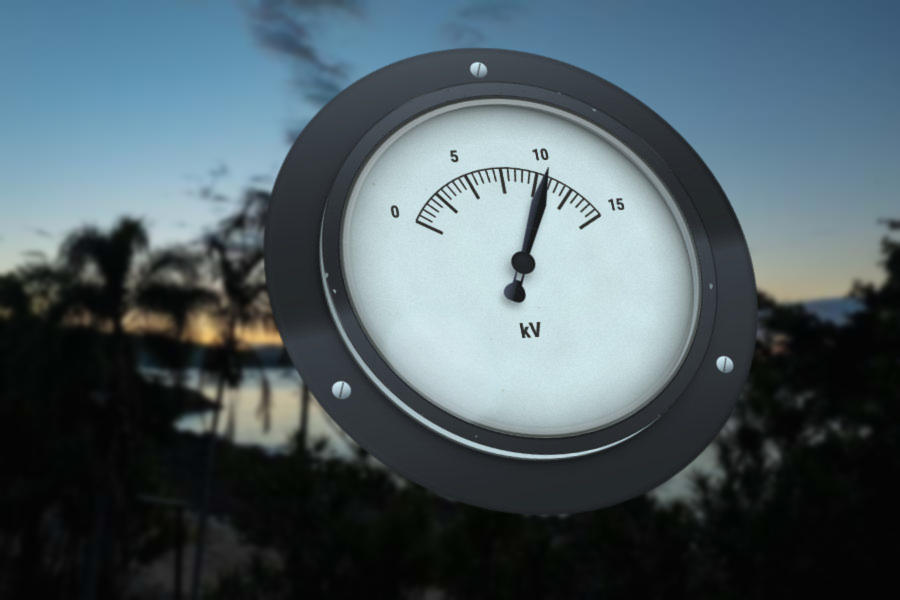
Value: 10.5 kV
